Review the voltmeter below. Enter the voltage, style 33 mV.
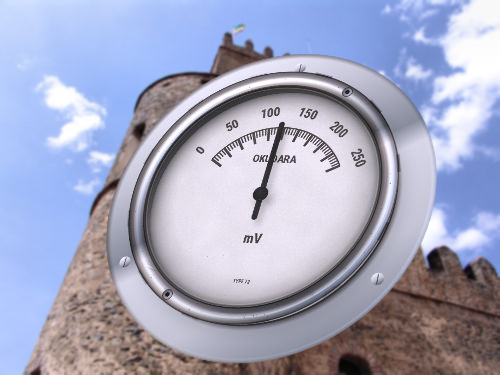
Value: 125 mV
